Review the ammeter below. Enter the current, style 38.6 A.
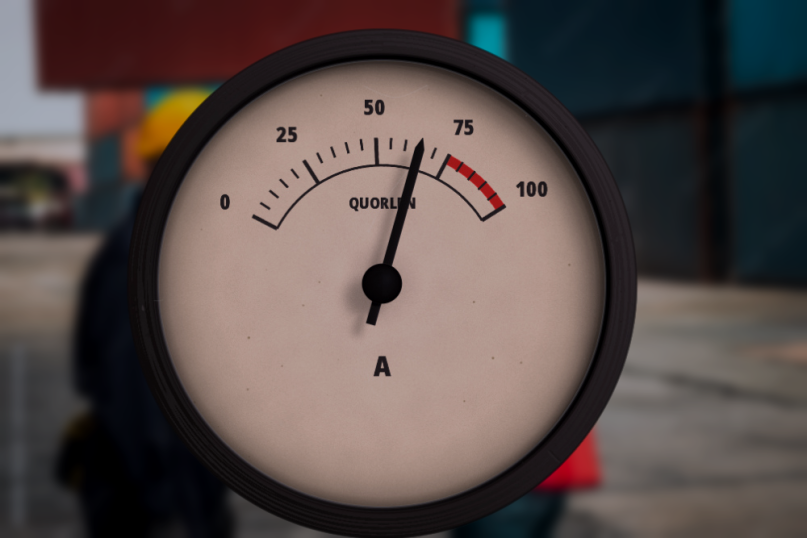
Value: 65 A
